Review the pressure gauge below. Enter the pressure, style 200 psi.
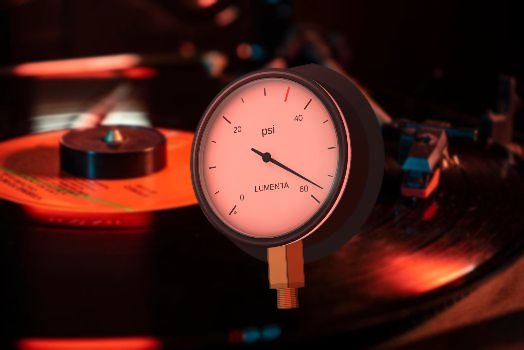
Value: 57.5 psi
